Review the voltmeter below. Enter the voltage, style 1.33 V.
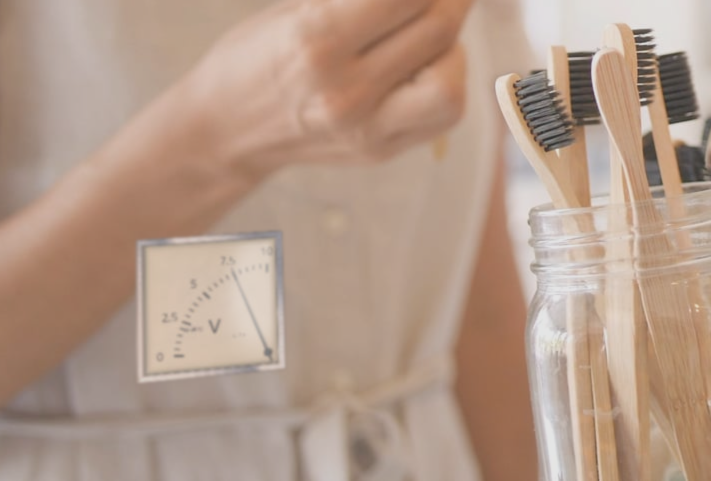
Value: 7.5 V
